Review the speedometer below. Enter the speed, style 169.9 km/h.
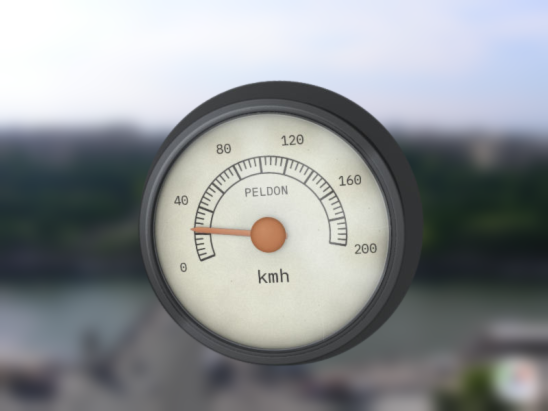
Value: 24 km/h
